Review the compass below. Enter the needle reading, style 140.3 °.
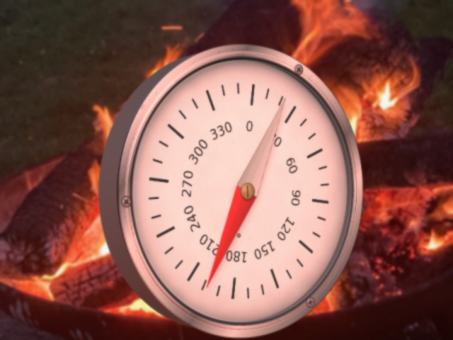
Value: 200 °
